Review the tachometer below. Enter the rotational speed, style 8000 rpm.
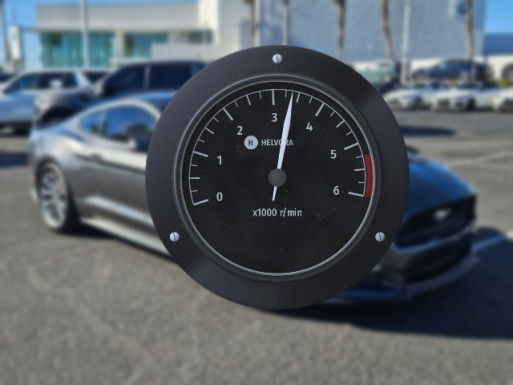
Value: 3375 rpm
